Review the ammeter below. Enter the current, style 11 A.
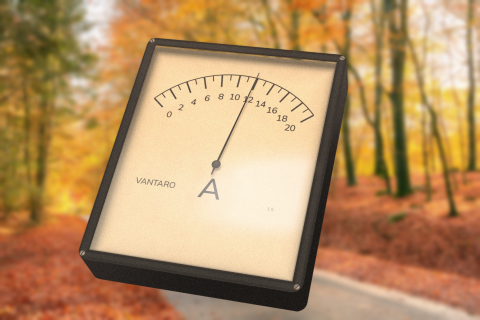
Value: 12 A
